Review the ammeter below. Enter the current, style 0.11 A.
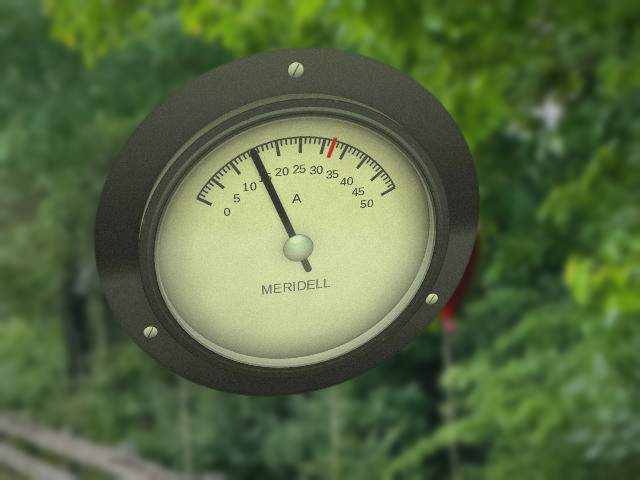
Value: 15 A
